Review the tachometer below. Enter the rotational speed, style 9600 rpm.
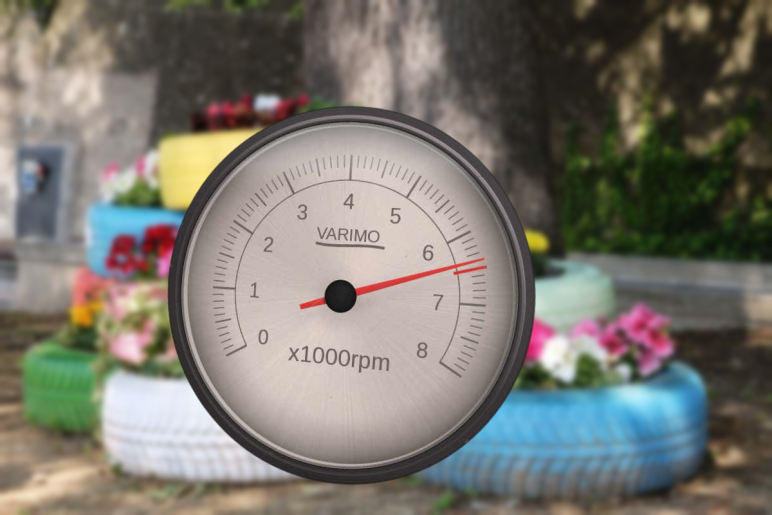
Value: 6400 rpm
